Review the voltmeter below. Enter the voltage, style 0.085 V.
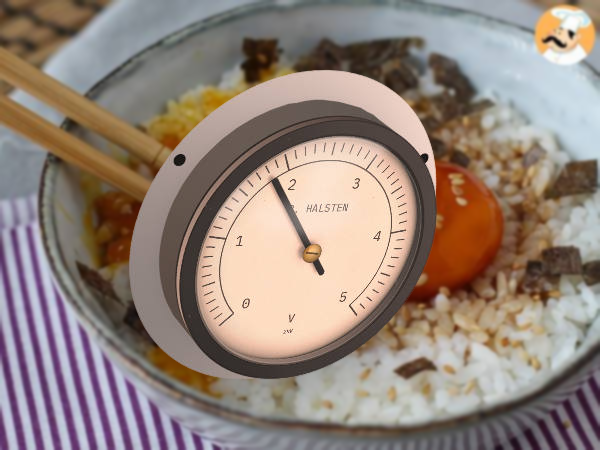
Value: 1.8 V
